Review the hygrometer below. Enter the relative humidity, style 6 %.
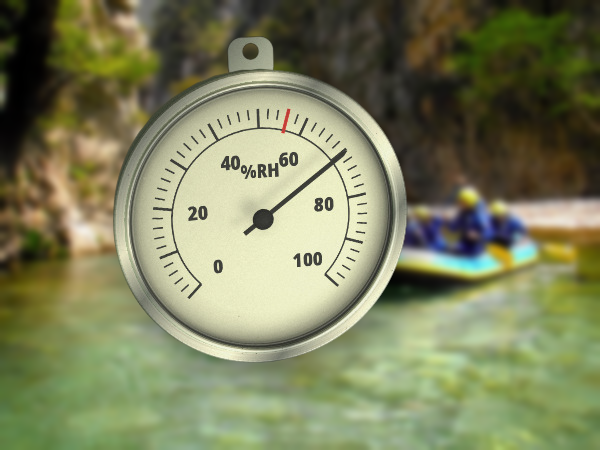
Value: 70 %
